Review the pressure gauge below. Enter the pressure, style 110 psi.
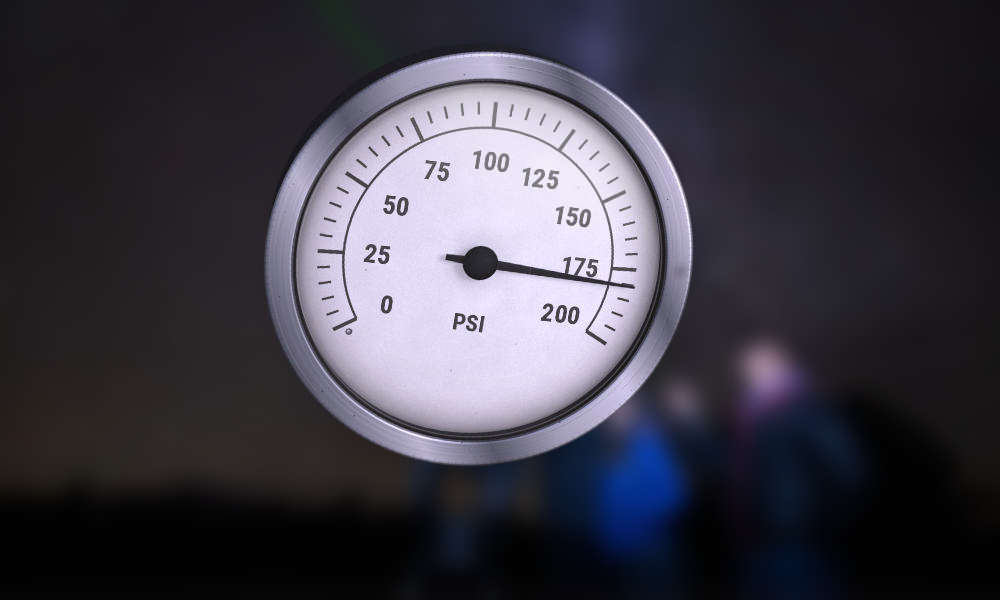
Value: 180 psi
